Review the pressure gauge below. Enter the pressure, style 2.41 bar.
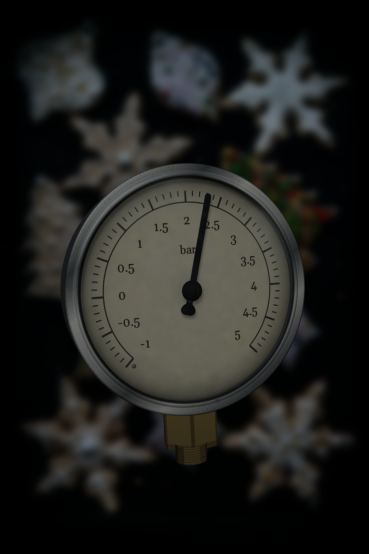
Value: 2.3 bar
